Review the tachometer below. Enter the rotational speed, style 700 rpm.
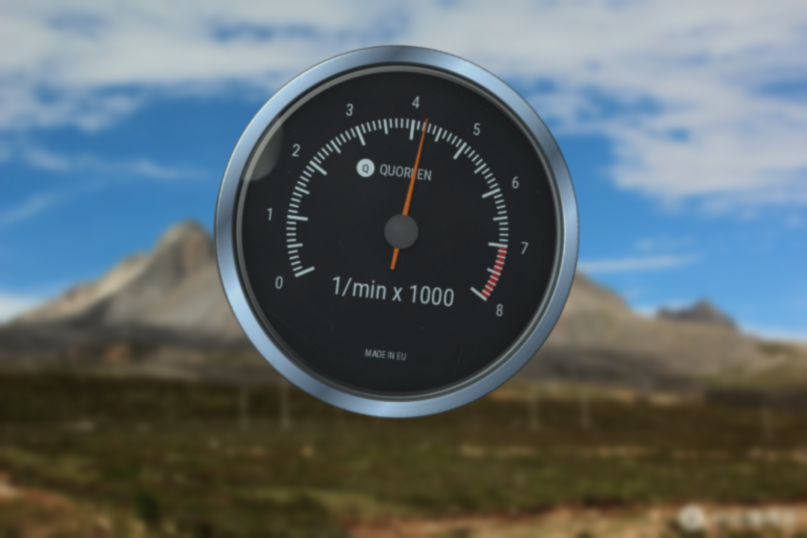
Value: 4200 rpm
